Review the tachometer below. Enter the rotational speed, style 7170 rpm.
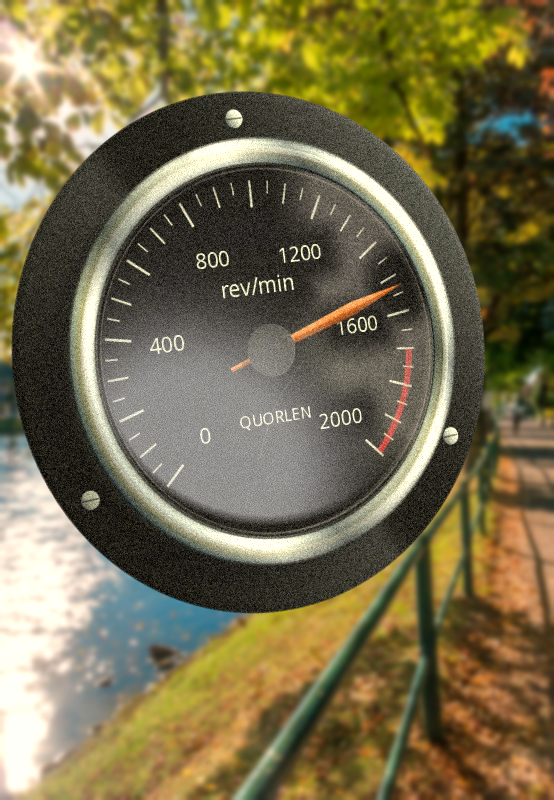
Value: 1525 rpm
